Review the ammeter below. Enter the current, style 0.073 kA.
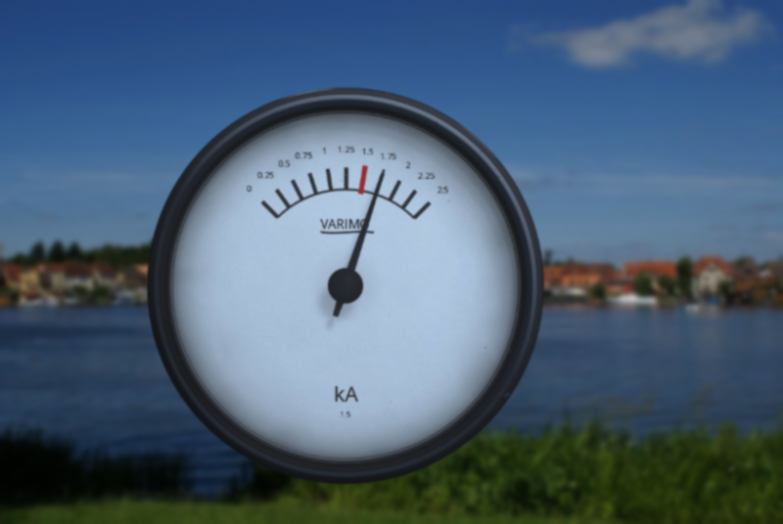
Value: 1.75 kA
